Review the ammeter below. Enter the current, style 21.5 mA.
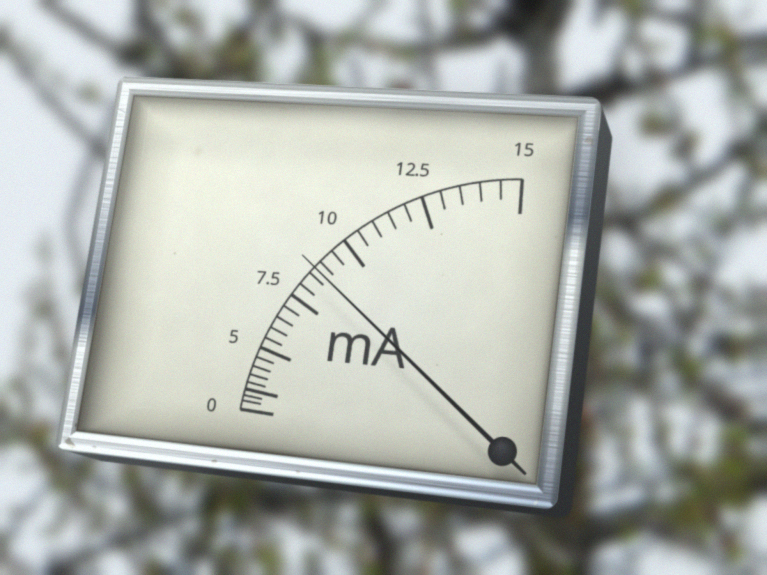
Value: 8.75 mA
